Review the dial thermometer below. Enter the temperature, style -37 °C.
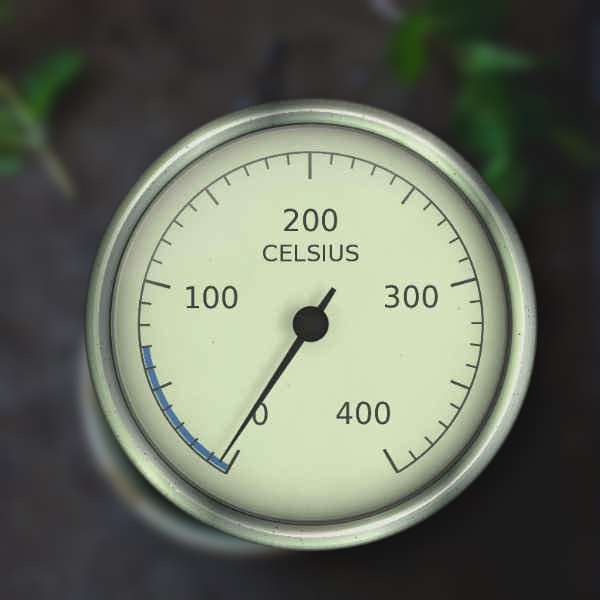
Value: 5 °C
